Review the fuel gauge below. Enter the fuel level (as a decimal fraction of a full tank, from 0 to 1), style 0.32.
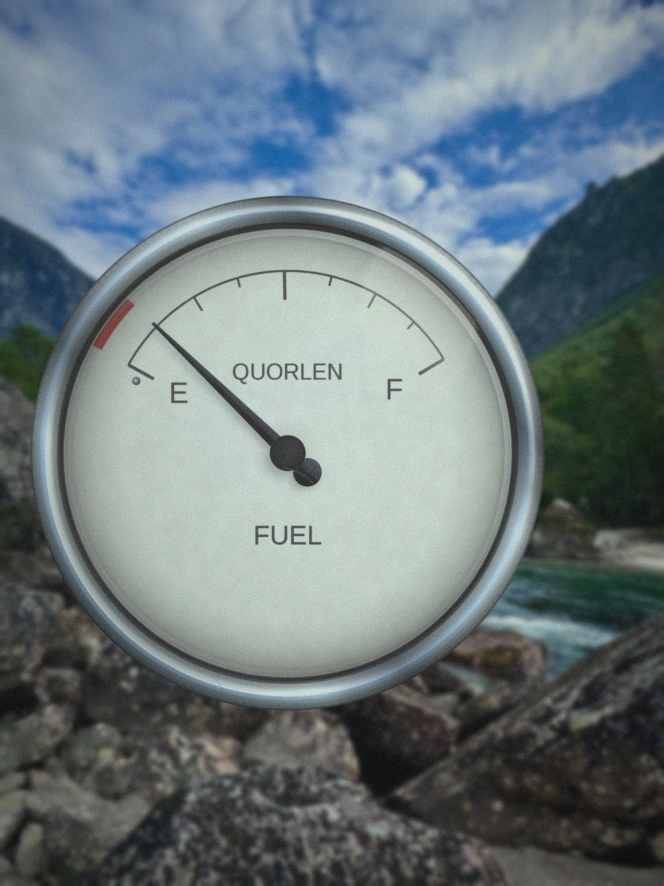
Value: 0.125
